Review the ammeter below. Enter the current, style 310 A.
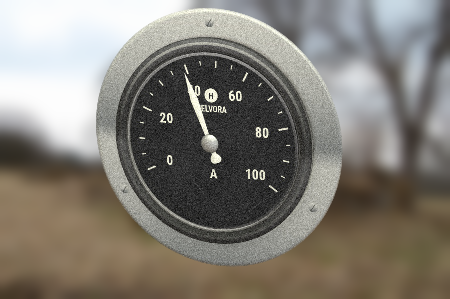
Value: 40 A
